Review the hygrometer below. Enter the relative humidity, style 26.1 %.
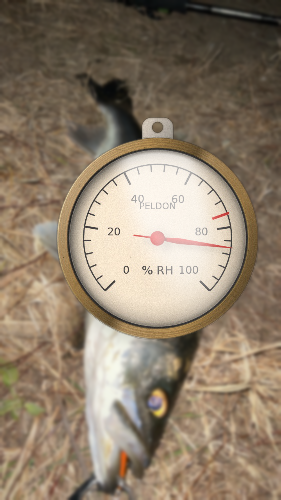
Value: 86 %
